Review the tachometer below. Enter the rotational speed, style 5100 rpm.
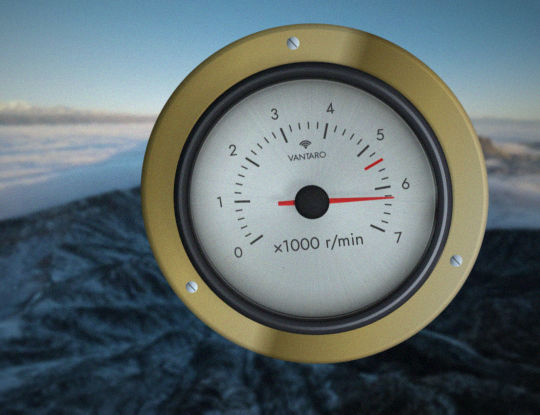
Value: 6200 rpm
